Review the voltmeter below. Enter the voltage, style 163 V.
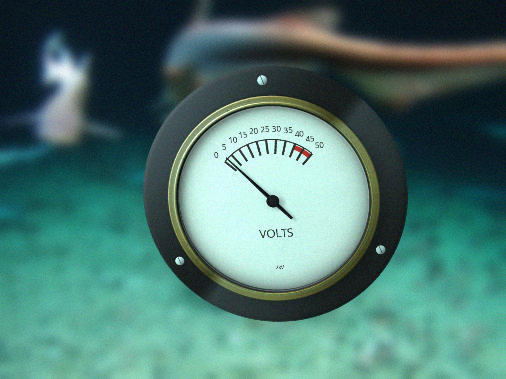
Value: 2.5 V
